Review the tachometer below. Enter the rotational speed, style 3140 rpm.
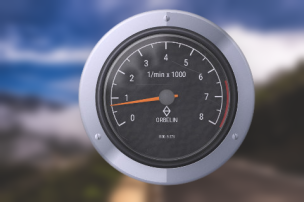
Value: 750 rpm
